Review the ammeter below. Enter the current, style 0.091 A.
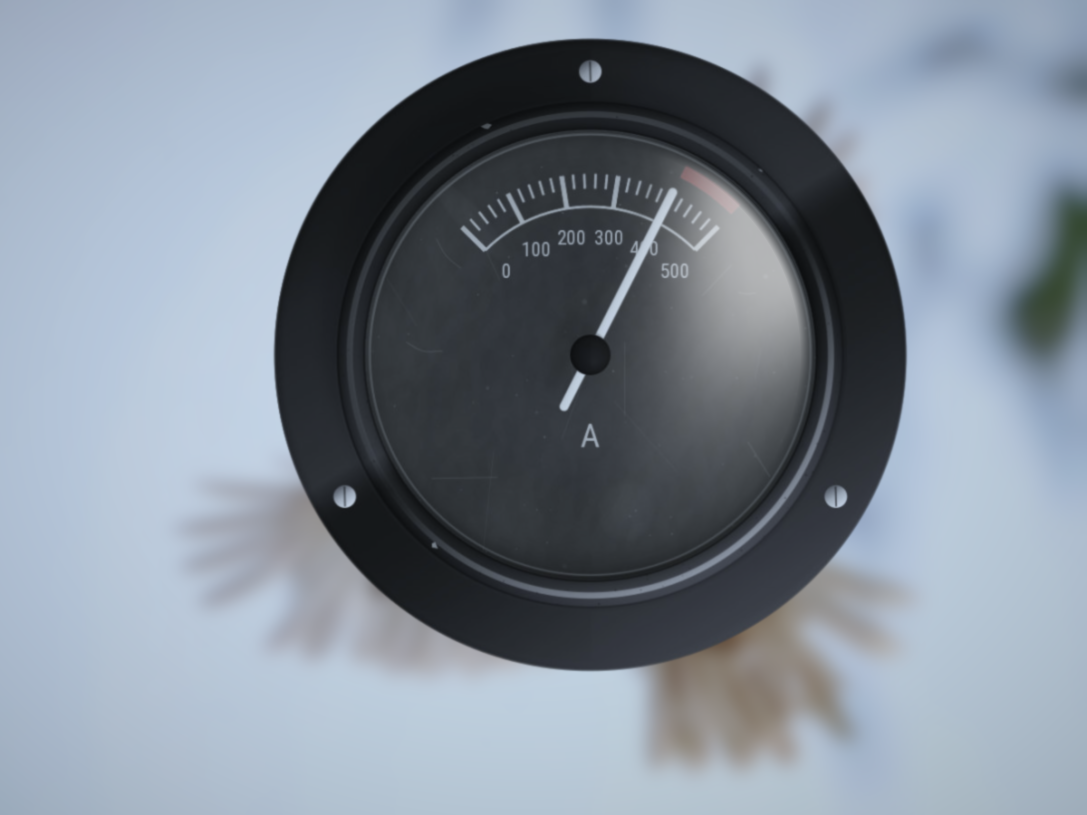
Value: 400 A
